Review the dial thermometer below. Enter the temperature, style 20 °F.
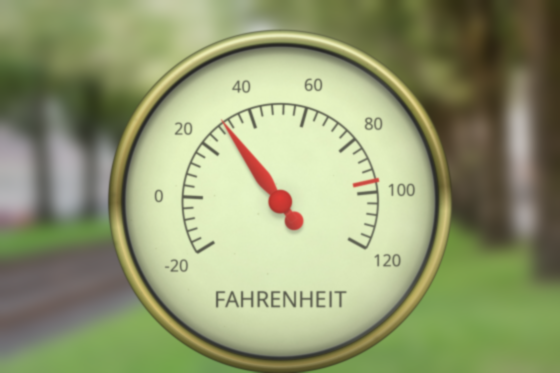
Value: 30 °F
